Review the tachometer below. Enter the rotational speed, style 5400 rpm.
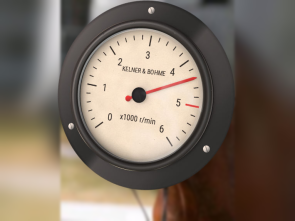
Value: 4400 rpm
